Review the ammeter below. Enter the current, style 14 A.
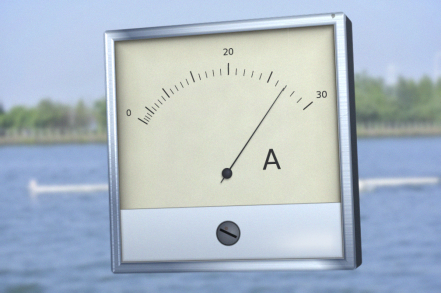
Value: 27 A
